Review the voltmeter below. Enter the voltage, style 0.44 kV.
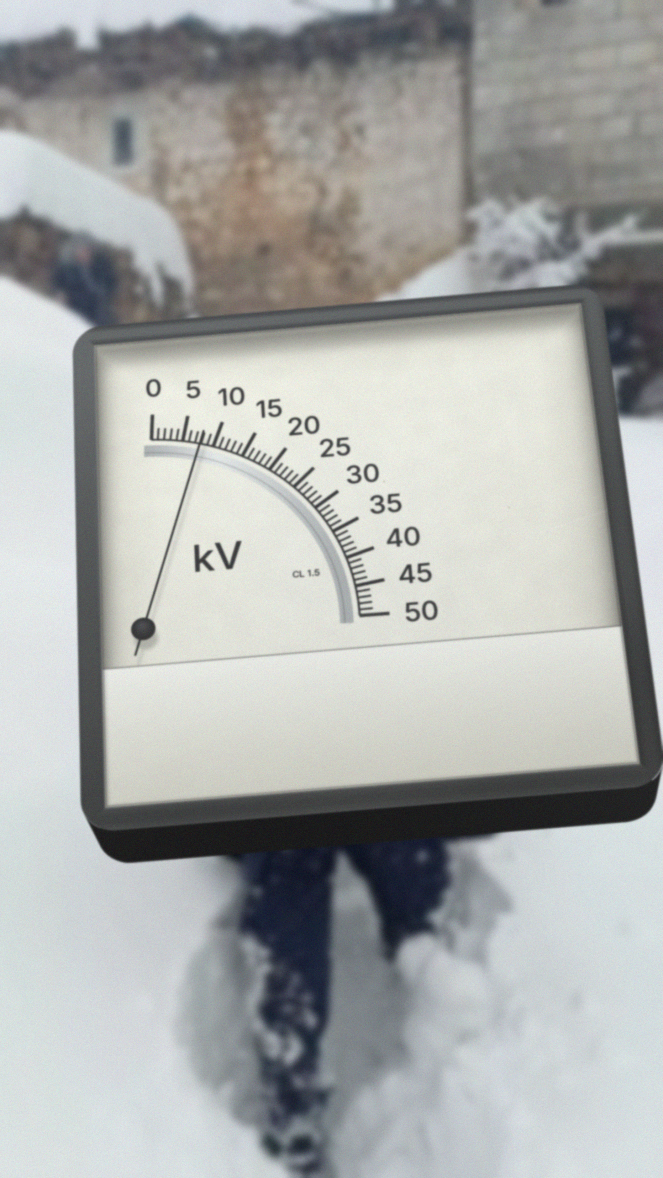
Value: 8 kV
